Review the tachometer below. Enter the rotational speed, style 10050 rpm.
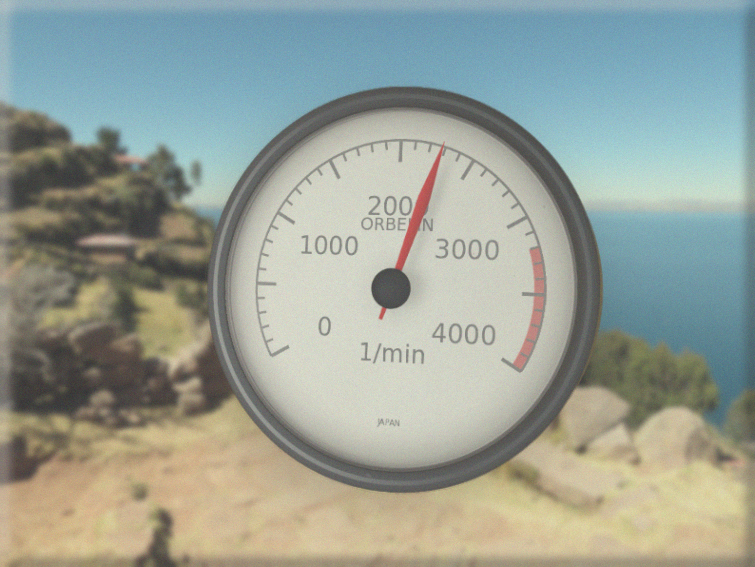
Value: 2300 rpm
